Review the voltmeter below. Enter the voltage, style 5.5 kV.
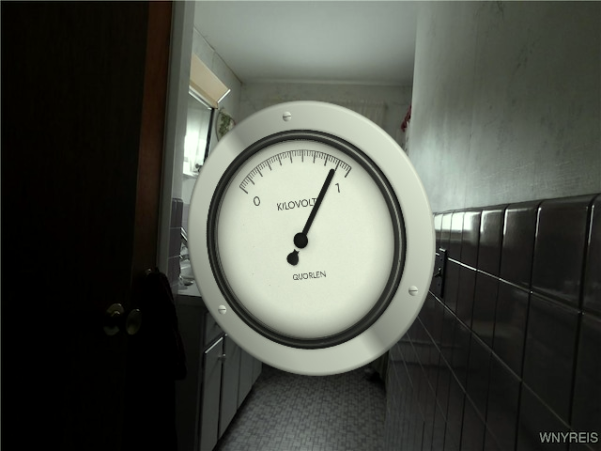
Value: 0.9 kV
